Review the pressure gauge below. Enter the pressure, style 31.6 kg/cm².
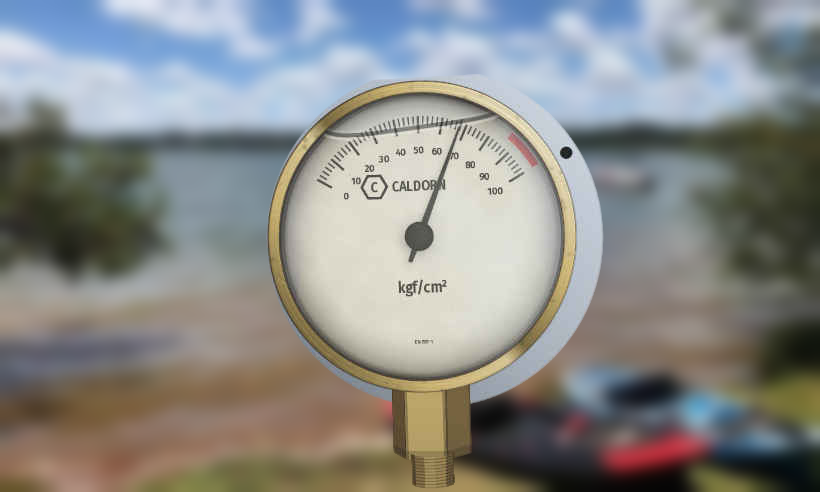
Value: 68 kg/cm²
